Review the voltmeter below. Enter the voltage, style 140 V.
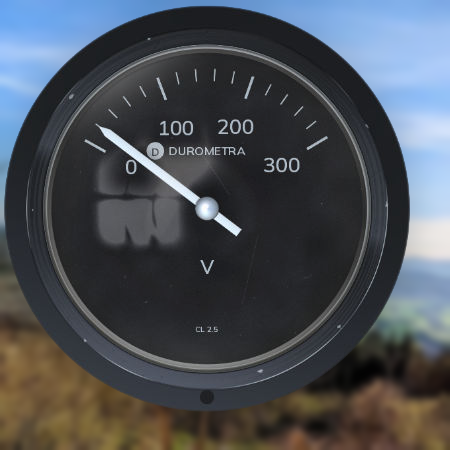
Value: 20 V
